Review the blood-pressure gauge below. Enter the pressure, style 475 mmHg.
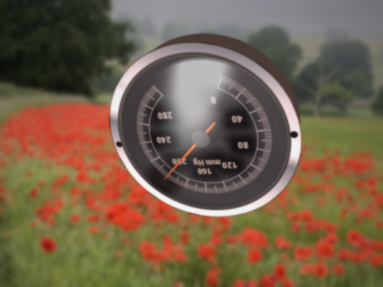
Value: 200 mmHg
